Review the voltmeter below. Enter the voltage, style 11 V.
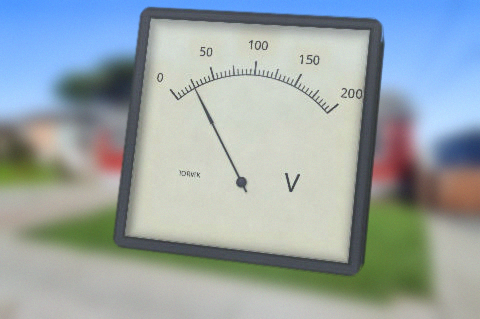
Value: 25 V
